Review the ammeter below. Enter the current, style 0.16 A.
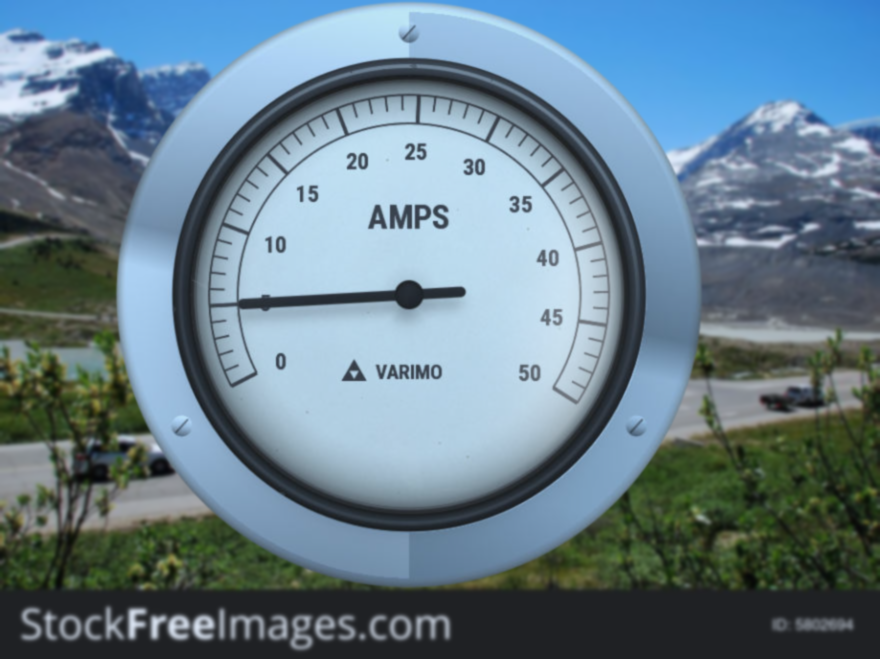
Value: 5 A
